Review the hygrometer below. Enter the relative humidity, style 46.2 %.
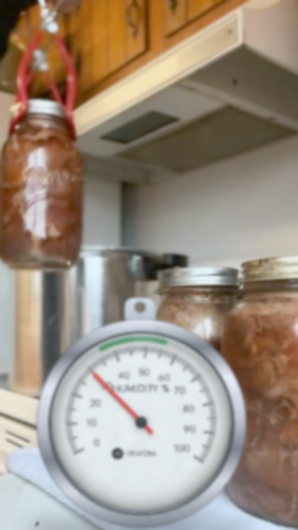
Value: 30 %
